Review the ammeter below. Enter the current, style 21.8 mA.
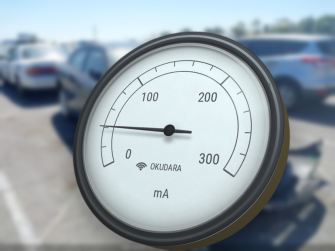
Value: 40 mA
